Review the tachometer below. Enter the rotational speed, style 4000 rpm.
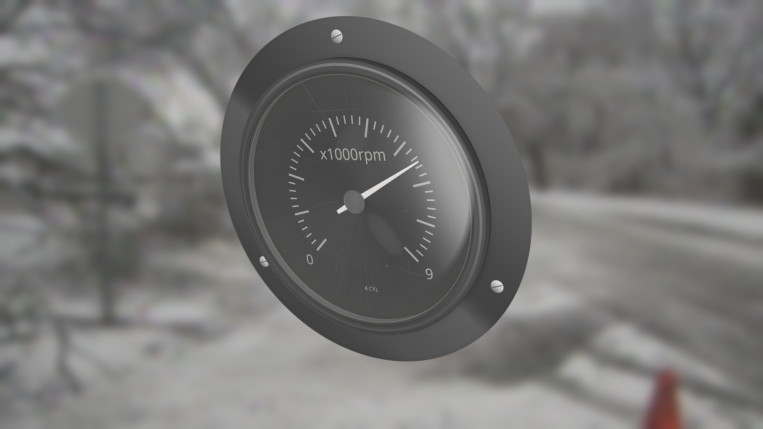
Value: 6500 rpm
